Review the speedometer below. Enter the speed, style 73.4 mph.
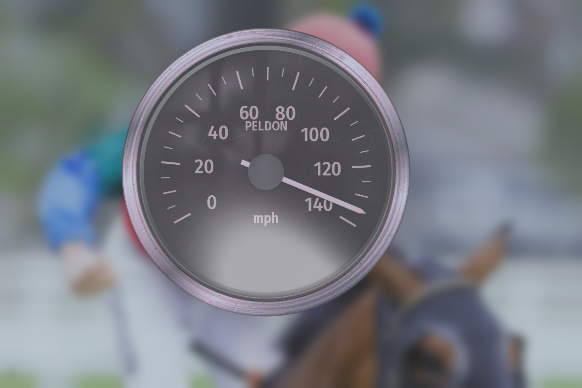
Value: 135 mph
